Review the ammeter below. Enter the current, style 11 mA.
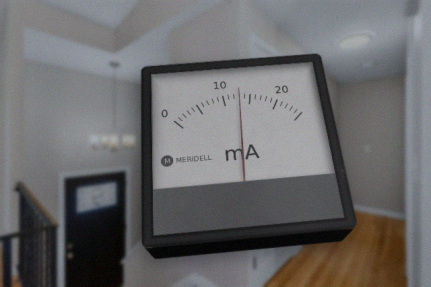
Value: 13 mA
